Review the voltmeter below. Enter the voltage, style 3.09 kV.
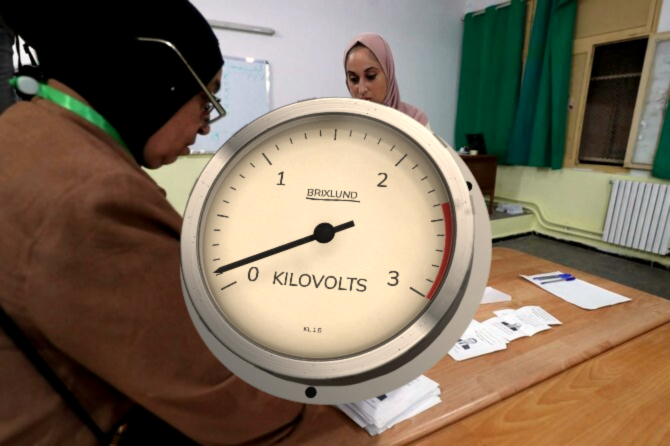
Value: 0.1 kV
